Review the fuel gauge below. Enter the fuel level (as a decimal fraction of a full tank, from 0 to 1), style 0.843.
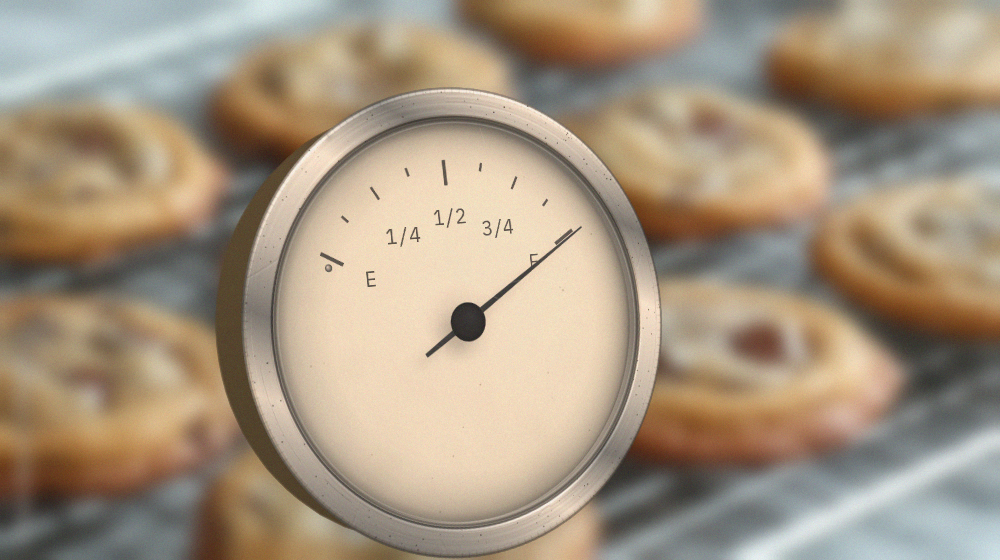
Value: 1
